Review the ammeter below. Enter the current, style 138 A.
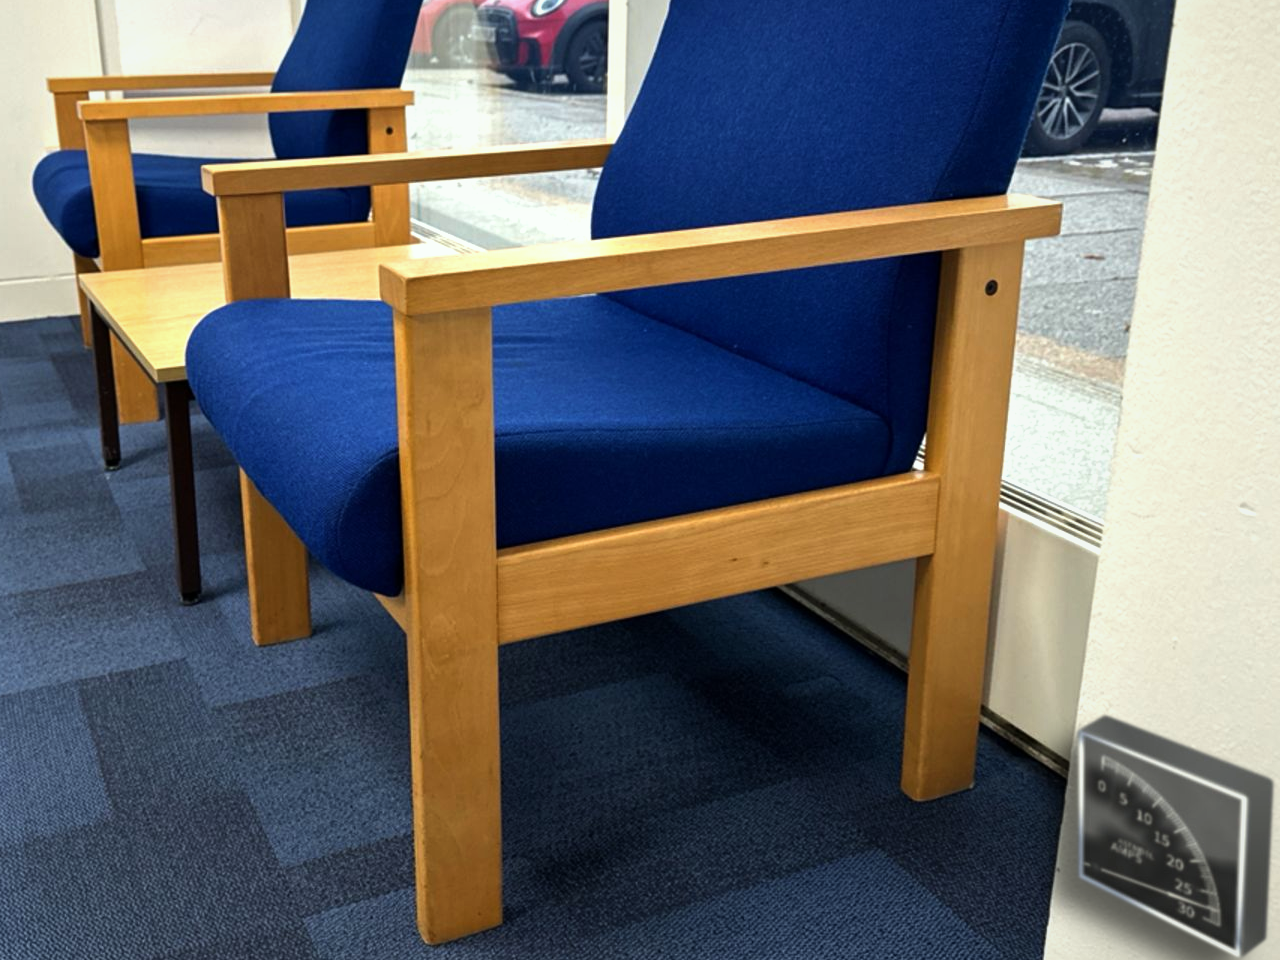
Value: 27.5 A
